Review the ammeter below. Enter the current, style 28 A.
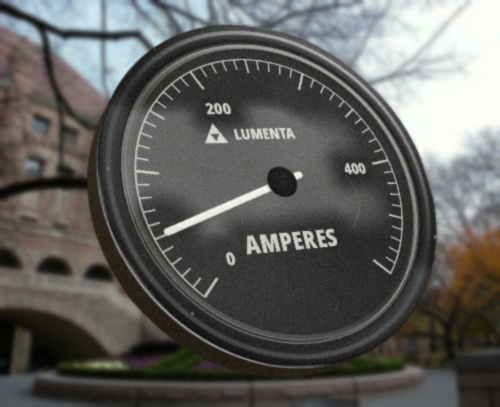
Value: 50 A
